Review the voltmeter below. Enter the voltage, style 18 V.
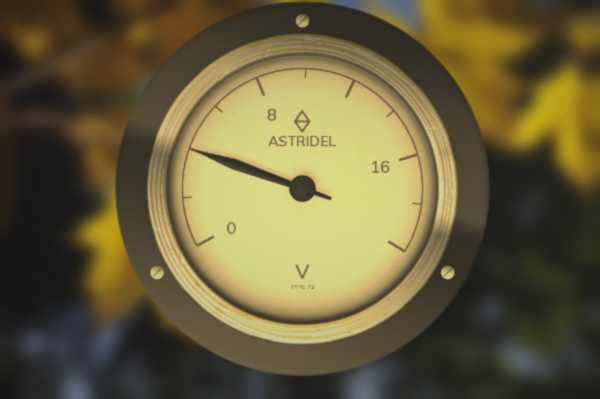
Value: 4 V
